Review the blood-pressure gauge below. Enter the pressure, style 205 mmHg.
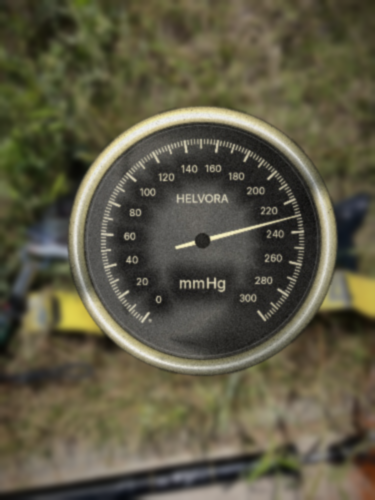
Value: 230 mmHg
